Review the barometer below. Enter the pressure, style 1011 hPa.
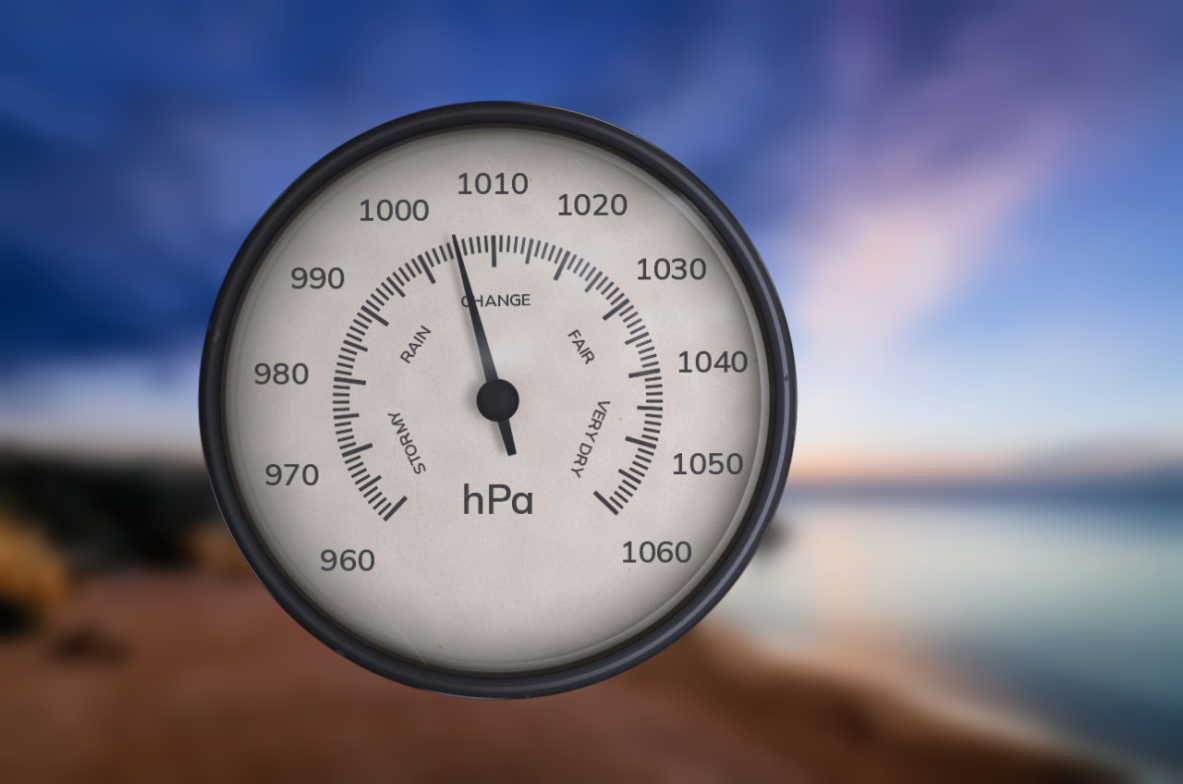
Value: 1005 hPa
